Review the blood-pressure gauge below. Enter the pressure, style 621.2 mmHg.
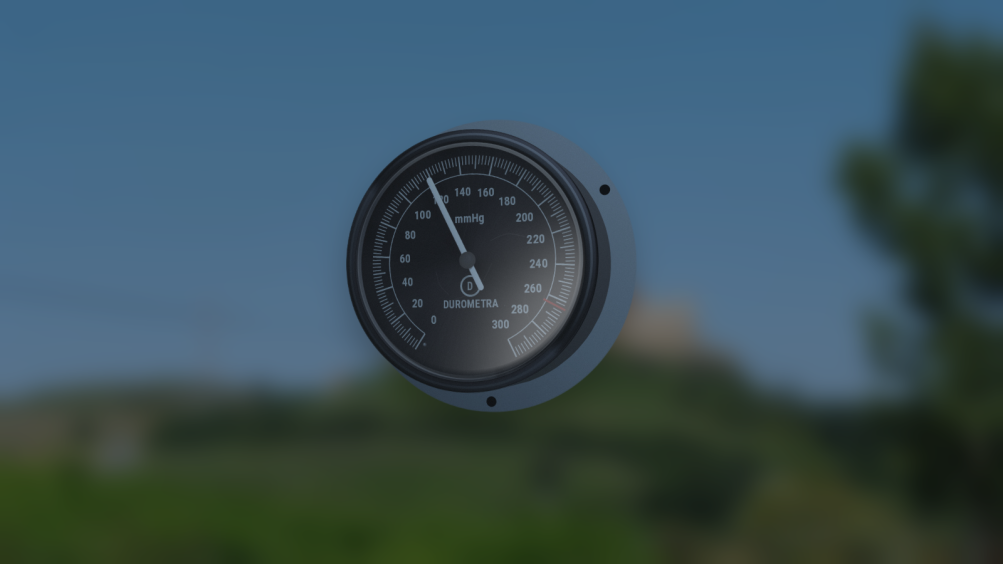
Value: 120 mmHg
